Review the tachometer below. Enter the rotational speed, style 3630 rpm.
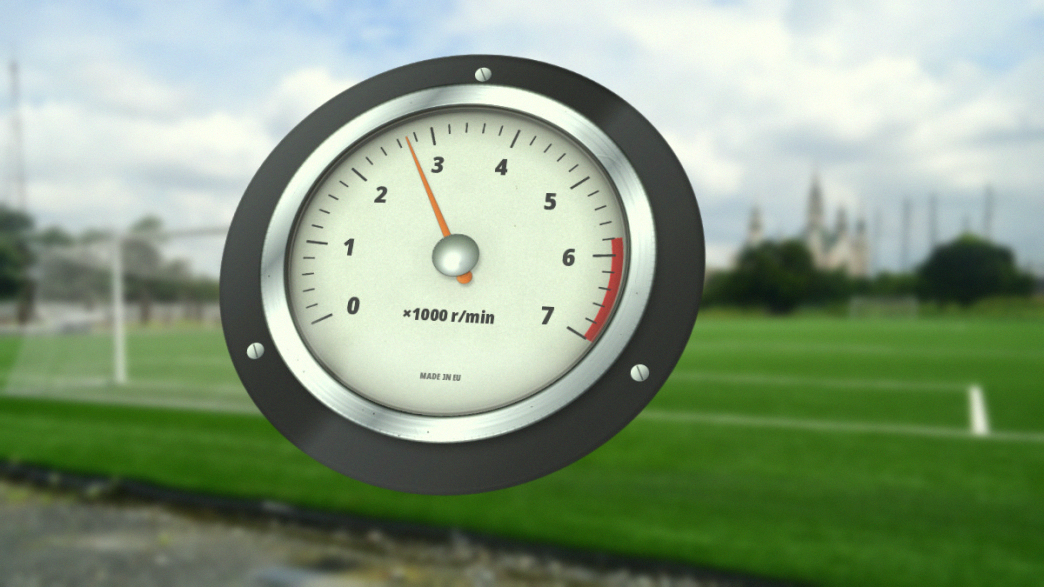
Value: 2700 rpm
